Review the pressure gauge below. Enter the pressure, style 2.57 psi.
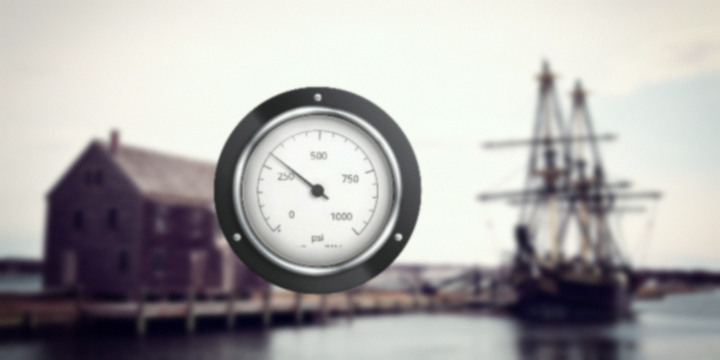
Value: 300 psi
